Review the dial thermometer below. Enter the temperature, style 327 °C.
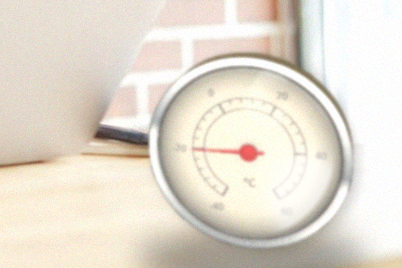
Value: -20 °C
